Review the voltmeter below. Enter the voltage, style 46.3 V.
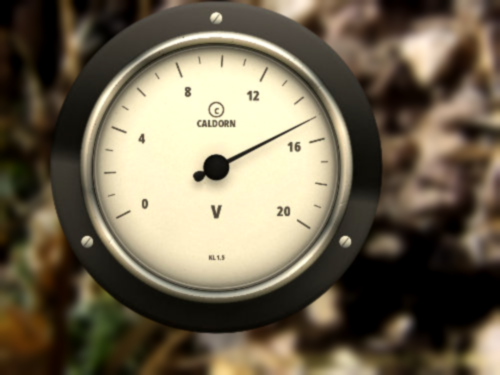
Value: 15 V
